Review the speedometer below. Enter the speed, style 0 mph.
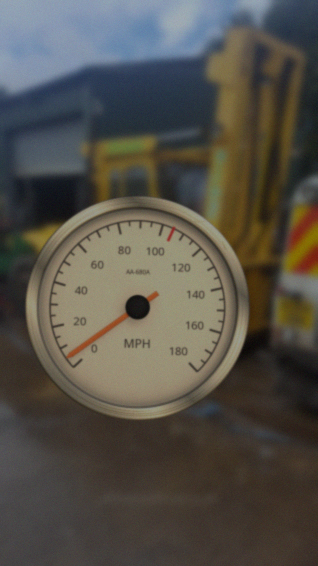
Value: 5 mph
